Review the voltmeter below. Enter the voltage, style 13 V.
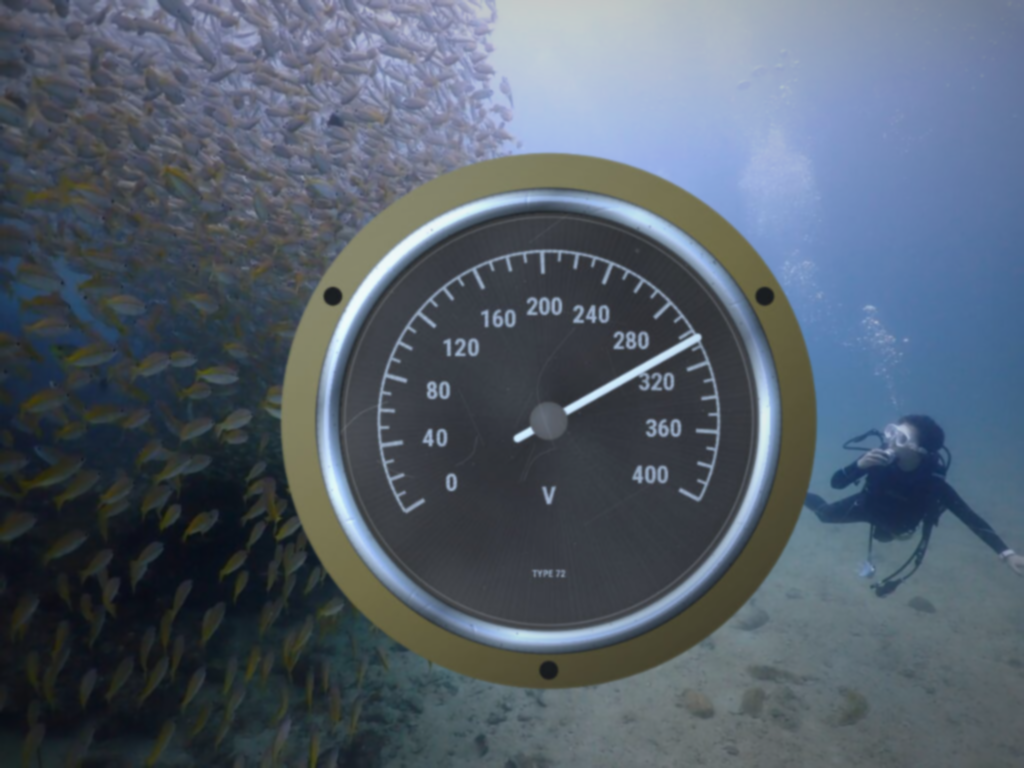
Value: 305 V
